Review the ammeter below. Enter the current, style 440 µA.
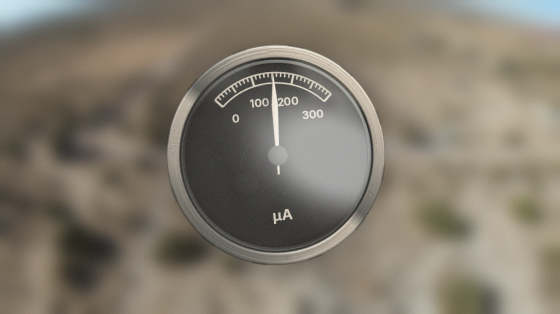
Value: 150 µA
